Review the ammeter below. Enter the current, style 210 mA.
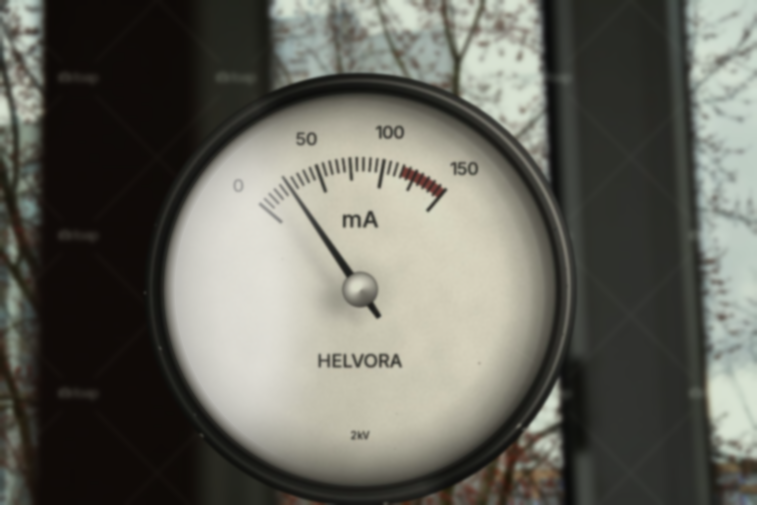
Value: 25 mA
